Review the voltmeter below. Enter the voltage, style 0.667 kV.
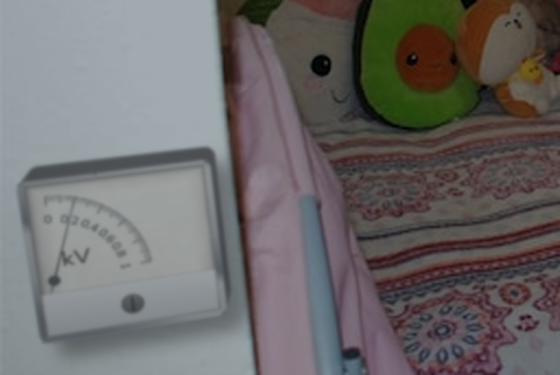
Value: 0.2 kV
